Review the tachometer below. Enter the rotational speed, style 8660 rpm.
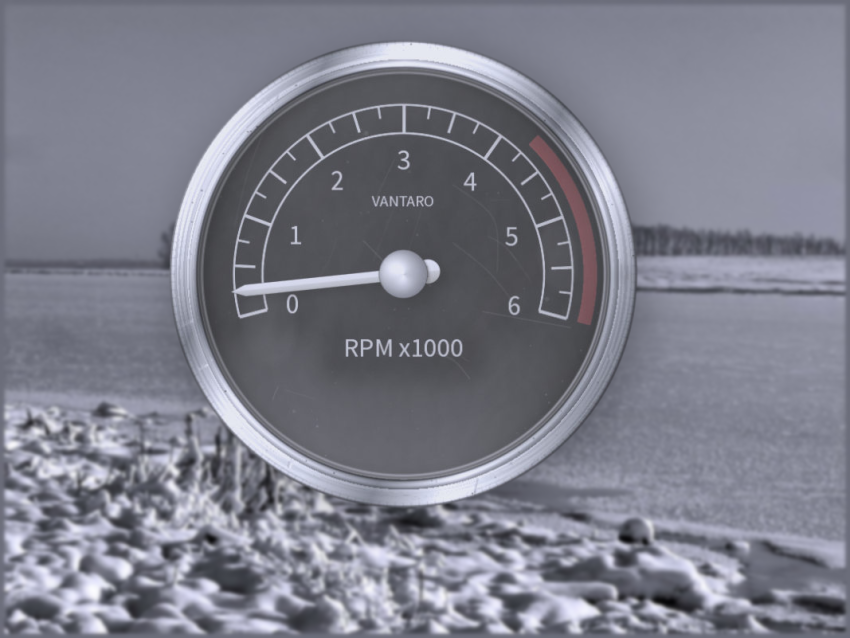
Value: 250 rpm
